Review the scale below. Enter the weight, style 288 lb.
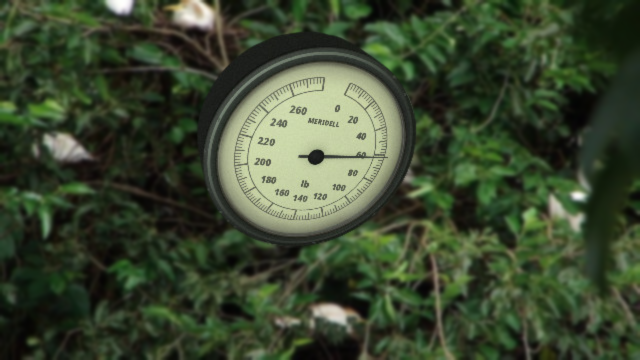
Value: 60 lb
